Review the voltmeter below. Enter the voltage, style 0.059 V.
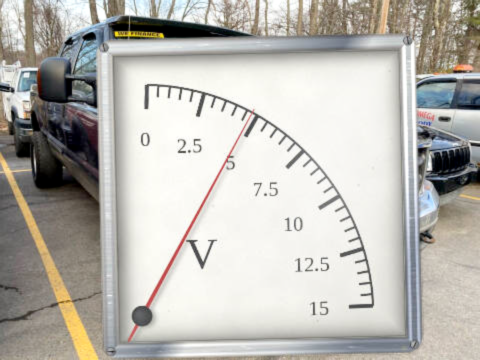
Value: 4.75 V
